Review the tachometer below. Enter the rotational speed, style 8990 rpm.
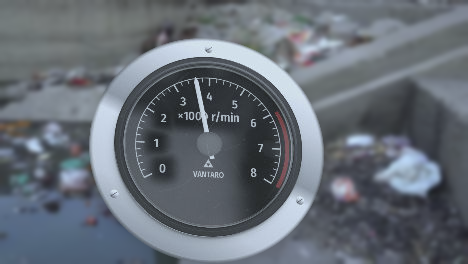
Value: 3600 rpm
